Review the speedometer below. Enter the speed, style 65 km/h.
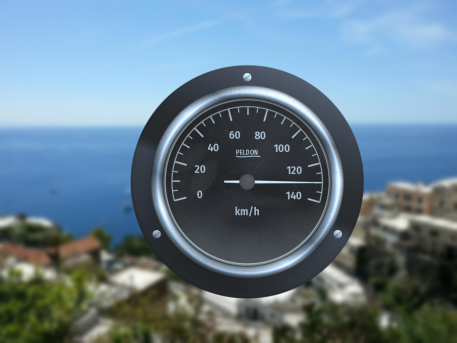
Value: 130 km/h
